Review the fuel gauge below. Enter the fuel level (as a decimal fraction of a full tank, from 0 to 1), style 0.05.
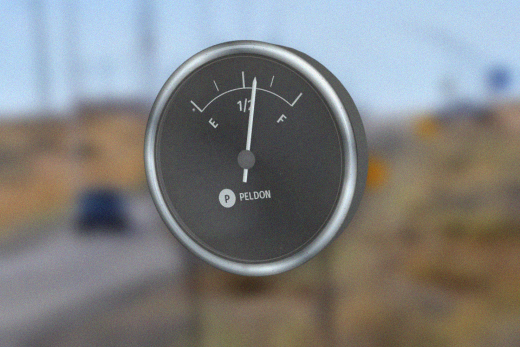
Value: 0.625
